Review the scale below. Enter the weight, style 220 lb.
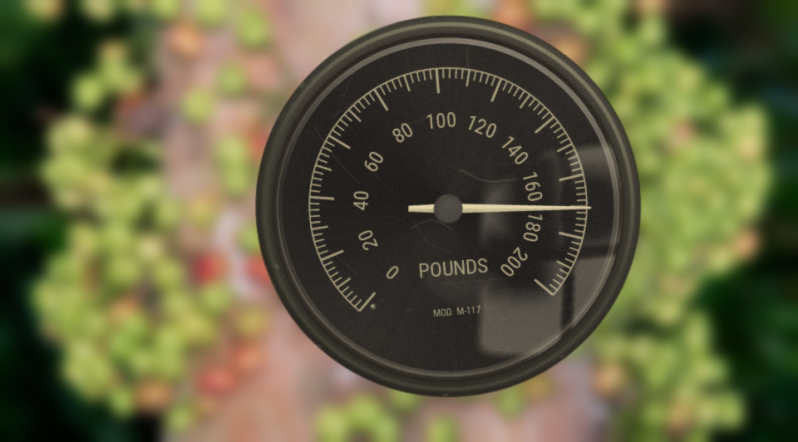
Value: 170 lb
